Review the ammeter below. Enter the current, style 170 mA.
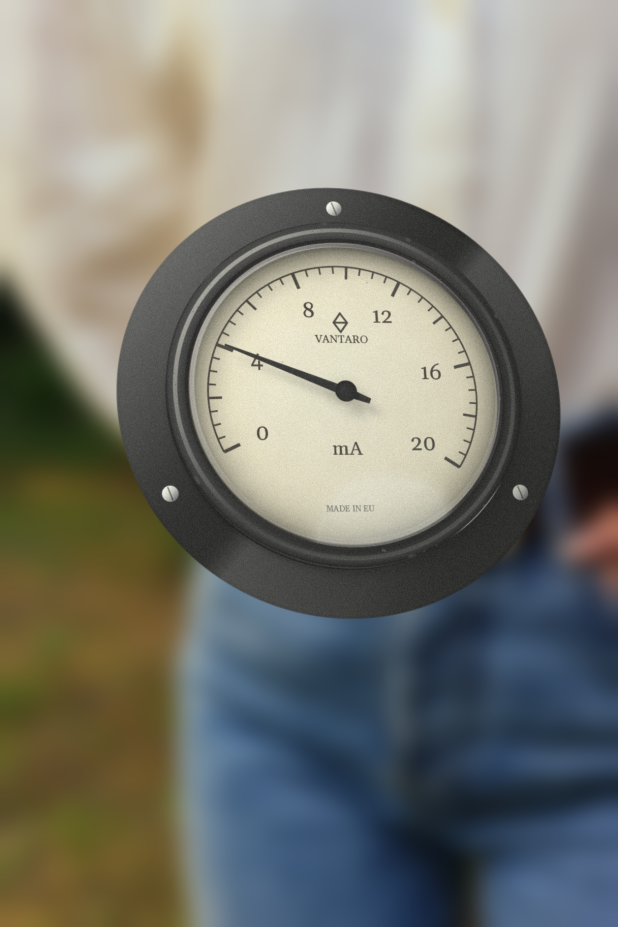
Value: 4 mA
